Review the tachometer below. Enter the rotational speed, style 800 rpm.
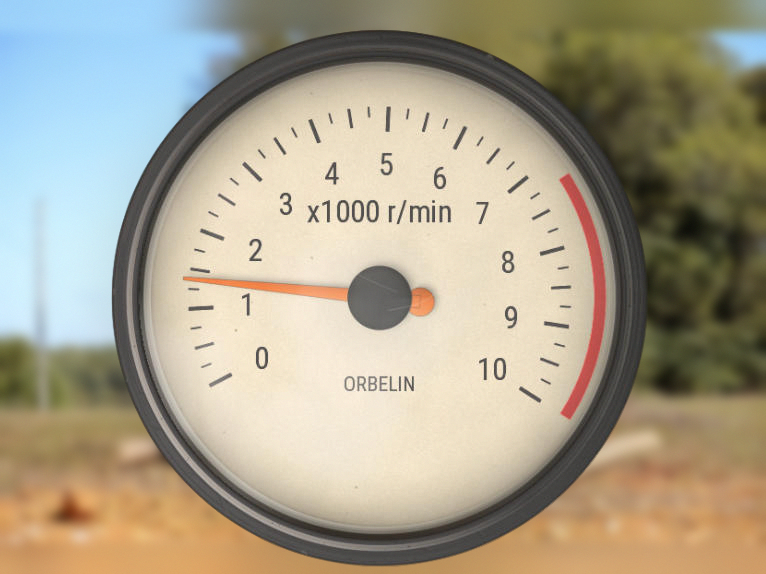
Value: 1375 rpm
